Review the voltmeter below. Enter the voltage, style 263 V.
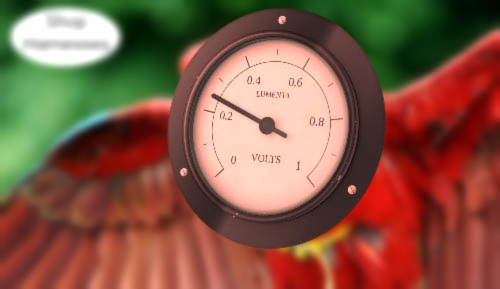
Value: 0.25 V
